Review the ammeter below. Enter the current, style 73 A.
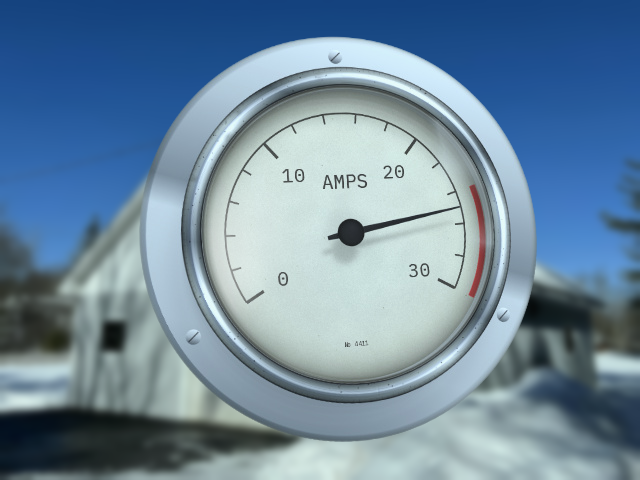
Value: 25 A
